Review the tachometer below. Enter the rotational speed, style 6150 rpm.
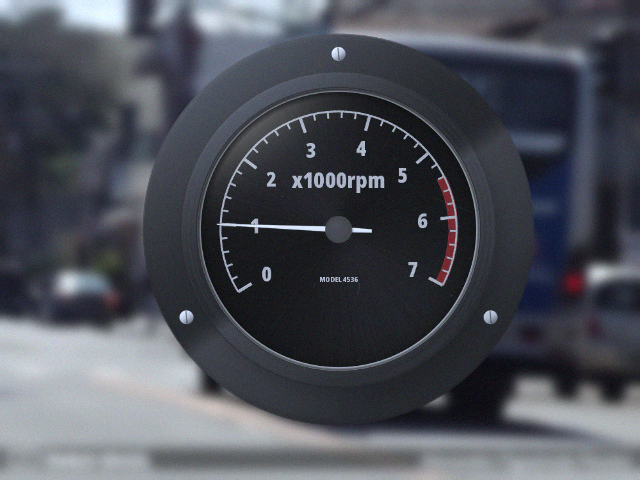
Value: 1000 rpm
